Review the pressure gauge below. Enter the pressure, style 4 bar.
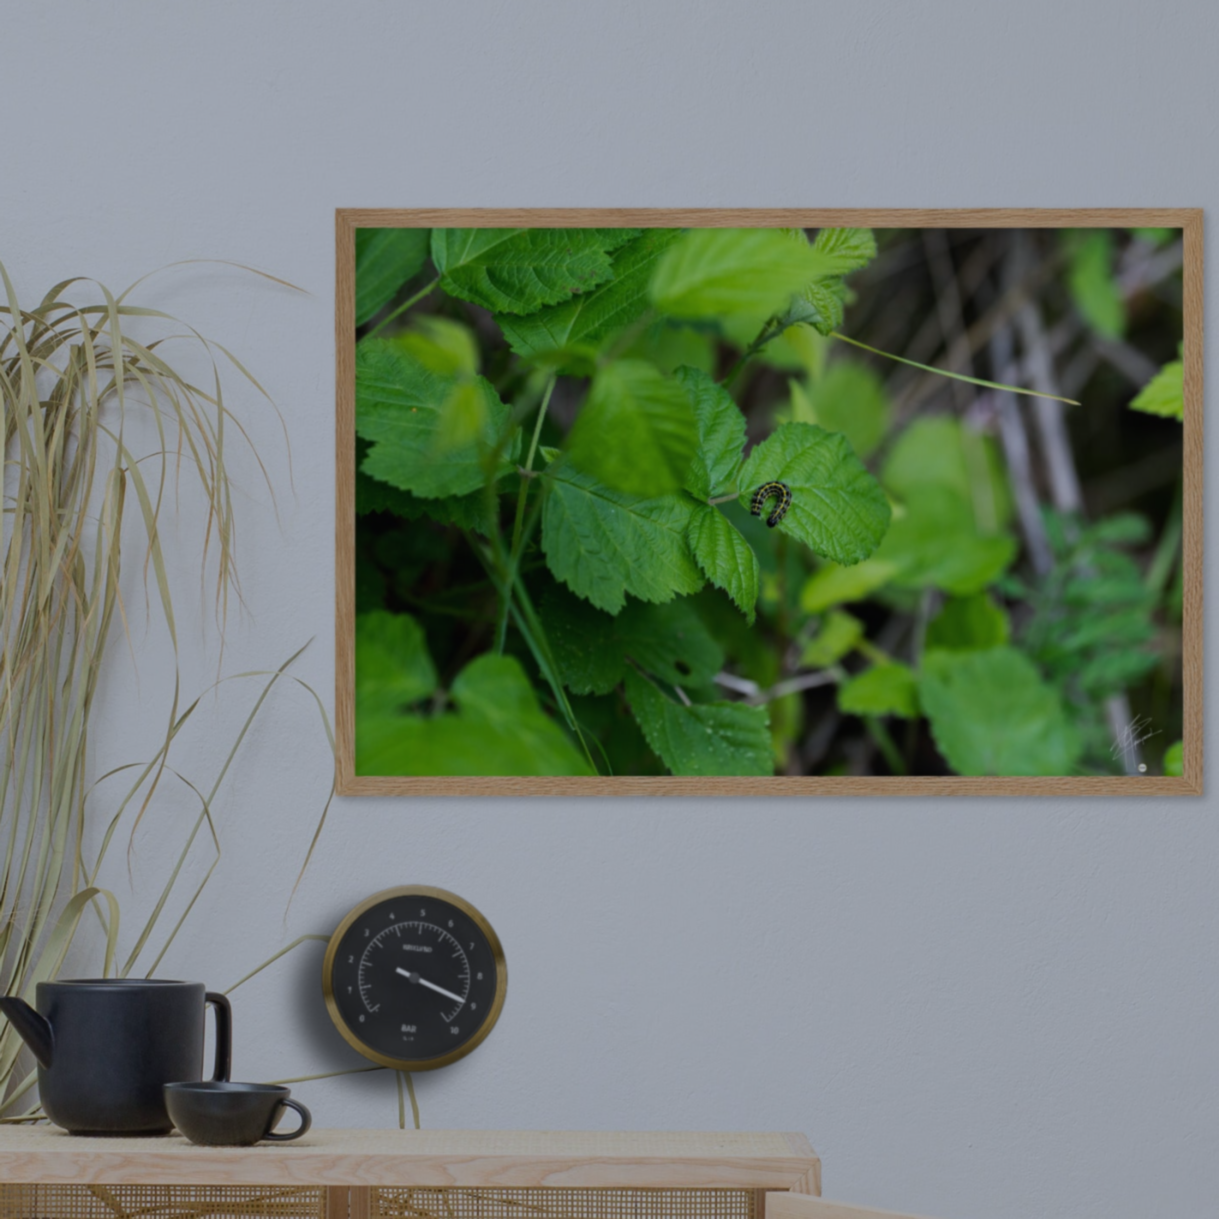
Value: 9 bar
